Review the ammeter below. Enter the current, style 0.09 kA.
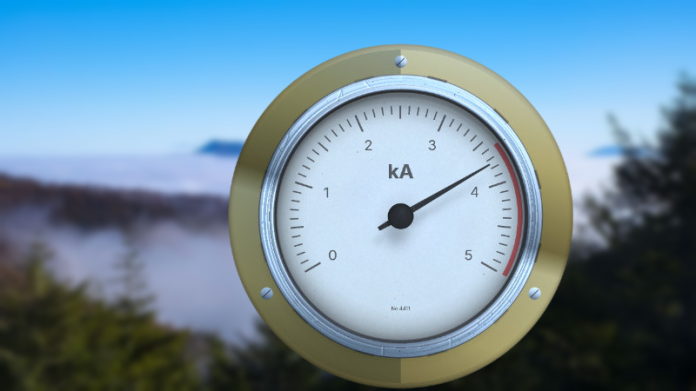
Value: 3.75 kA
